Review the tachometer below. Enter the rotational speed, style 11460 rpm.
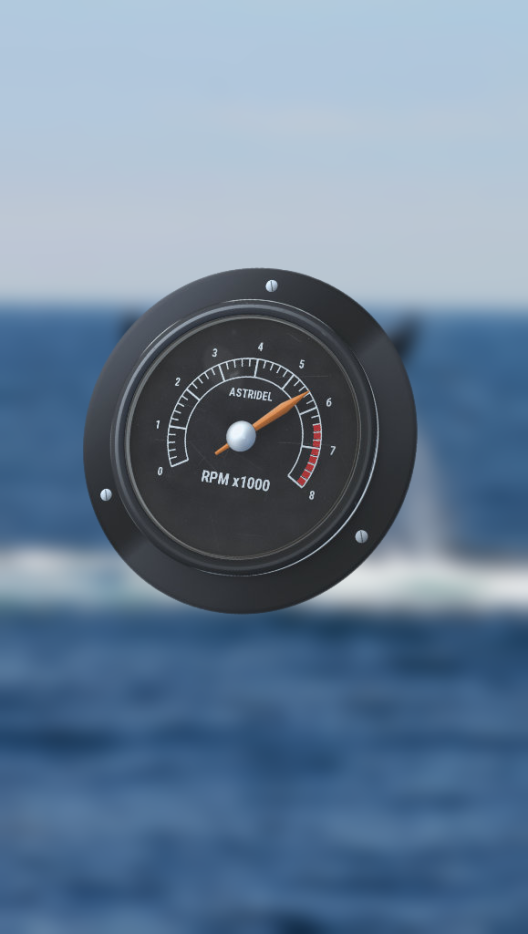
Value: 5600 rpm
